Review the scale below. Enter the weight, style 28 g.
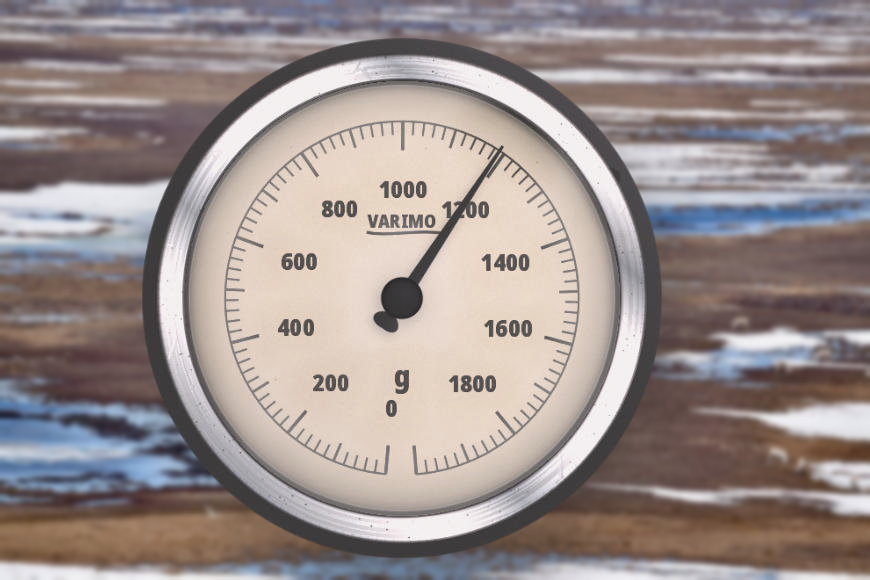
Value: 1190 g
